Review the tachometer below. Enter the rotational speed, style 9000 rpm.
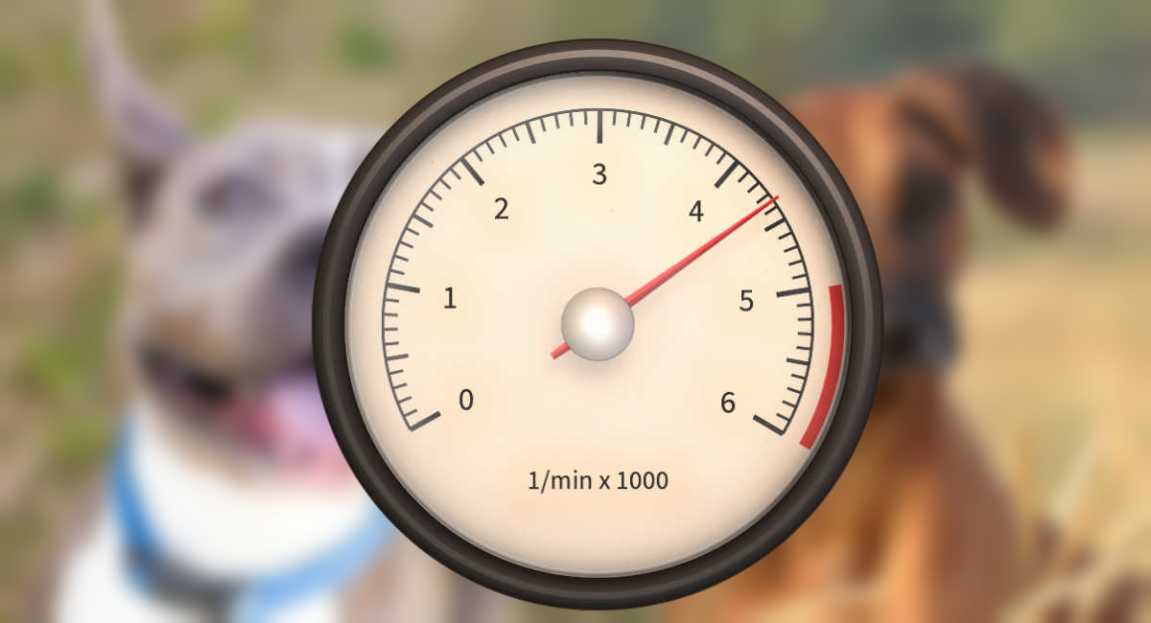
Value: 4350 rpm
